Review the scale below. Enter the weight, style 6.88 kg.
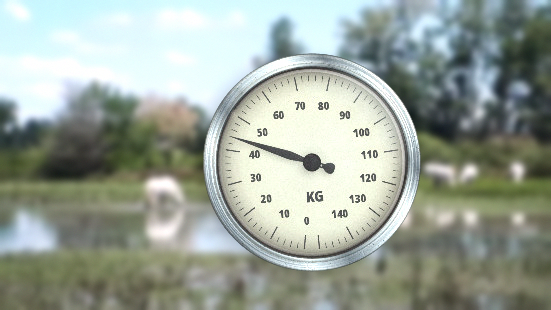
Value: 44 kg
